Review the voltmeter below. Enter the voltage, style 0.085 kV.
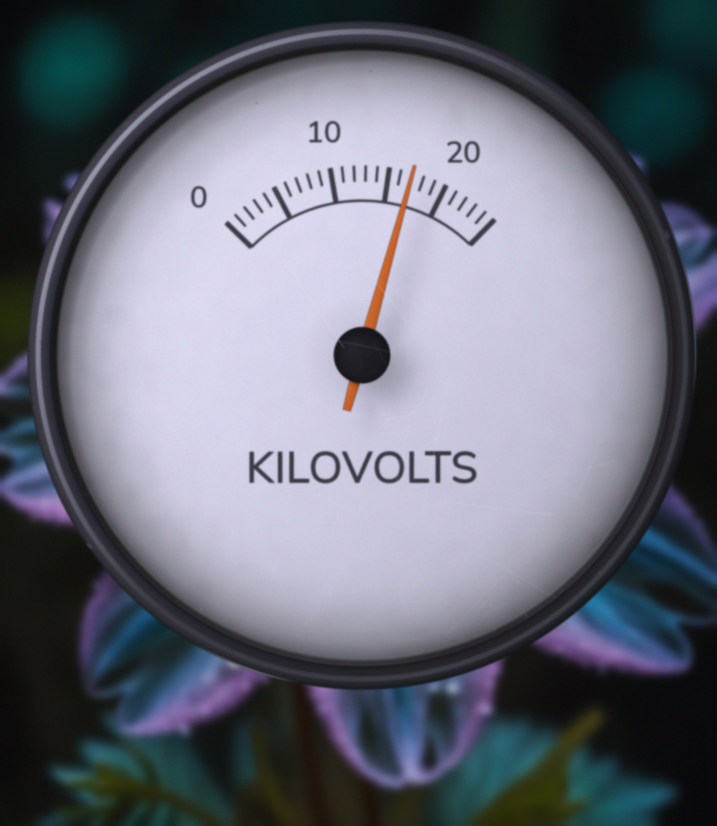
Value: 17 kV
